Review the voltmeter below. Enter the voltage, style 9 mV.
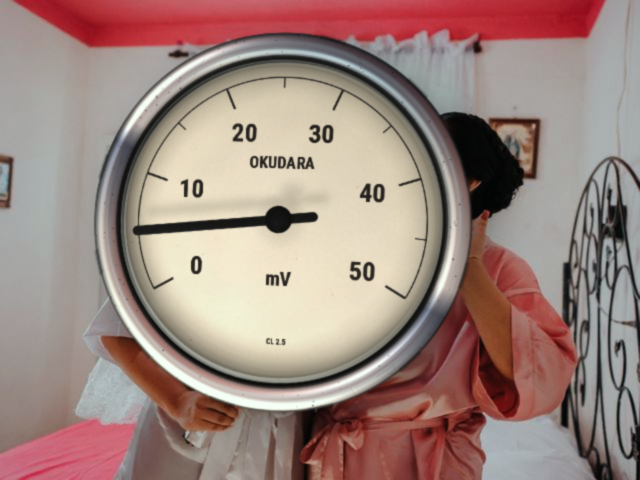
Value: 5 mV
